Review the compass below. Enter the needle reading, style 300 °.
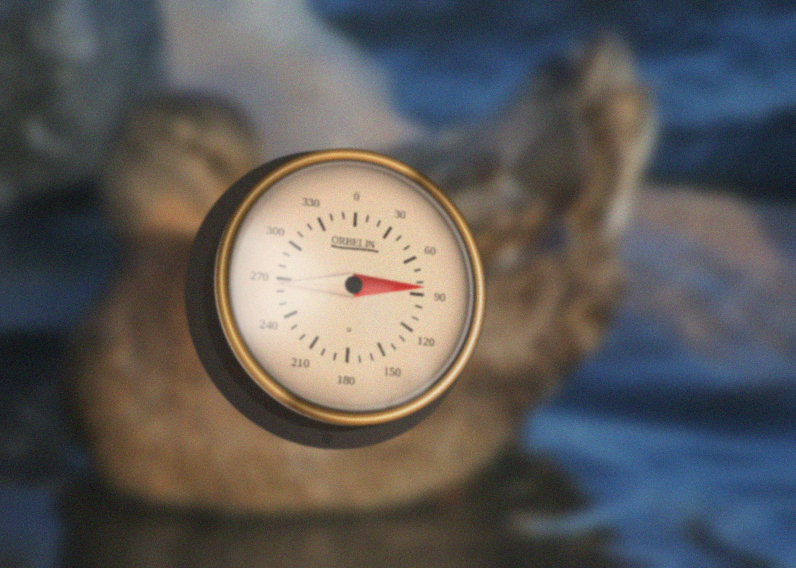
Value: 85 °
